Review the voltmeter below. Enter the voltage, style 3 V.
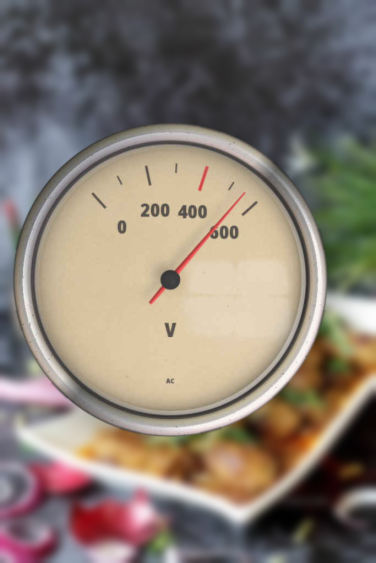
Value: 550 V
